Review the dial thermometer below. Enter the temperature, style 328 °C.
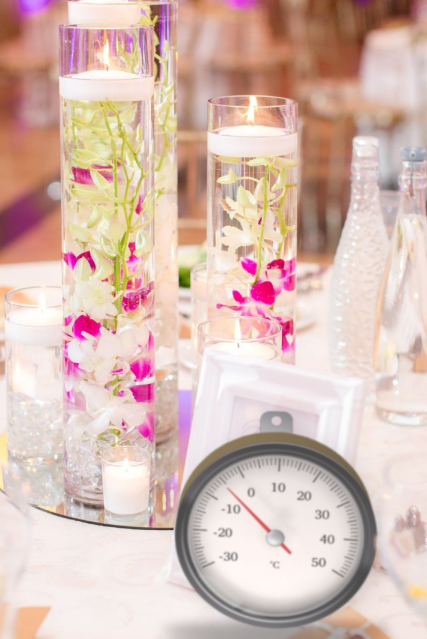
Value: -5 °C
